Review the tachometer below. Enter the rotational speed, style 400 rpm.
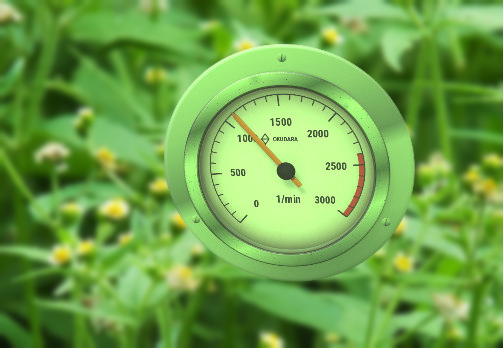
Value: 1100 rpm
